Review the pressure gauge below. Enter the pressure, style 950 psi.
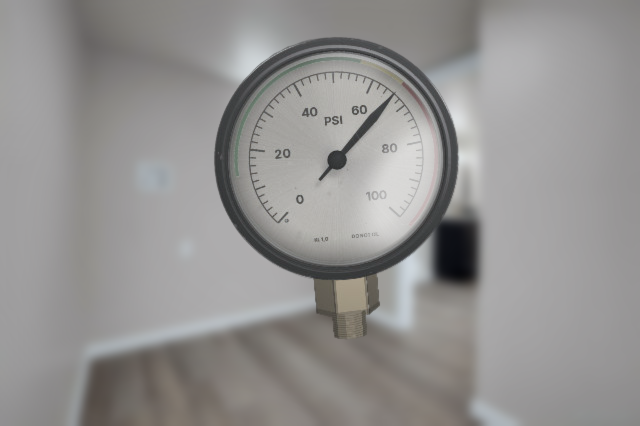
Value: 66 psi
